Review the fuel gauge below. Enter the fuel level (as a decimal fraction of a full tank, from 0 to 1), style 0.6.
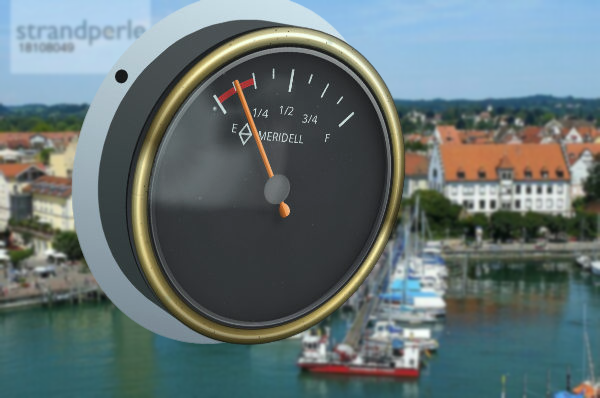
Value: 0.125
